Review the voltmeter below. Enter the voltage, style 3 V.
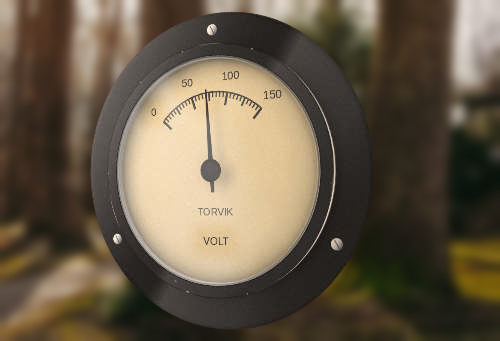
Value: 75 V
